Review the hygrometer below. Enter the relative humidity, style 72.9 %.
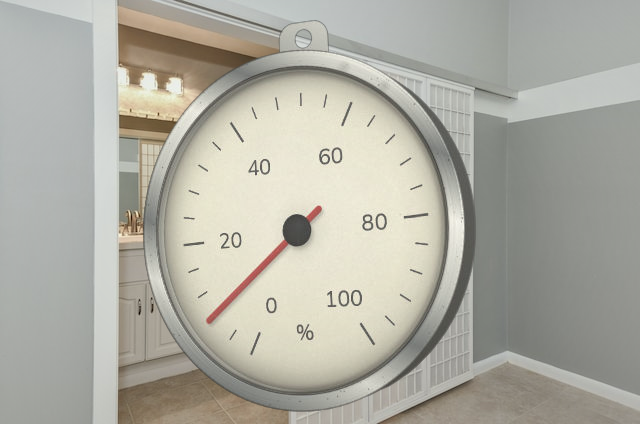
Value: 8 %
